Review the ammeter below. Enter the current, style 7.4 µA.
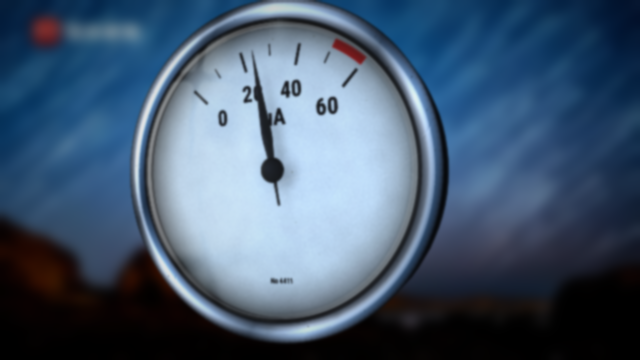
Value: 25 µA
